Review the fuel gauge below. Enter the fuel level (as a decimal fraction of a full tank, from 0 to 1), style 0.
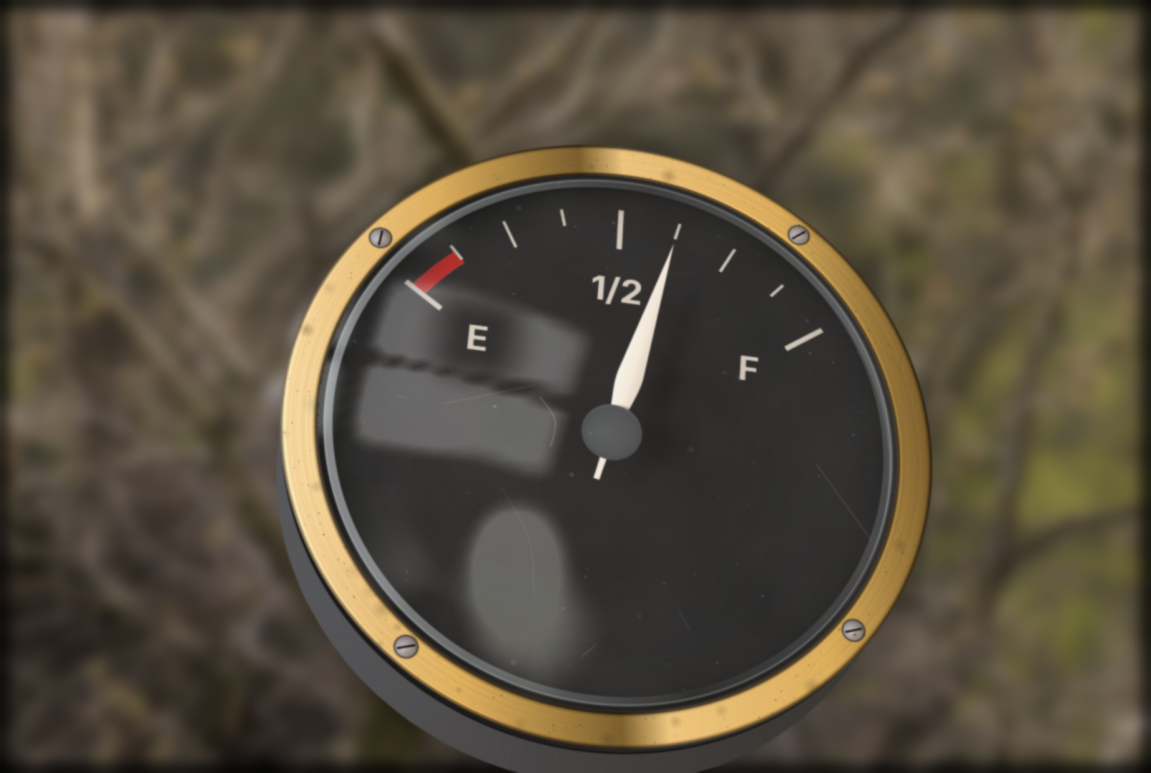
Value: 0.625
